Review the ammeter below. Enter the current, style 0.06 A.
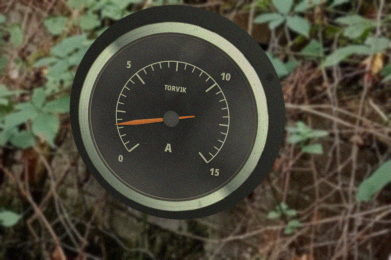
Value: 1.75 A
